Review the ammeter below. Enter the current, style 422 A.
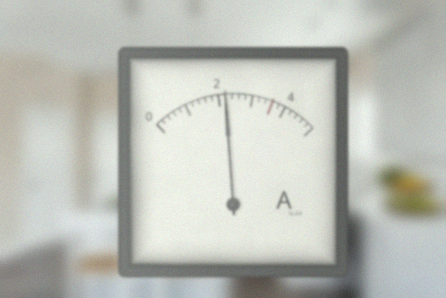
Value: 2.2 A
